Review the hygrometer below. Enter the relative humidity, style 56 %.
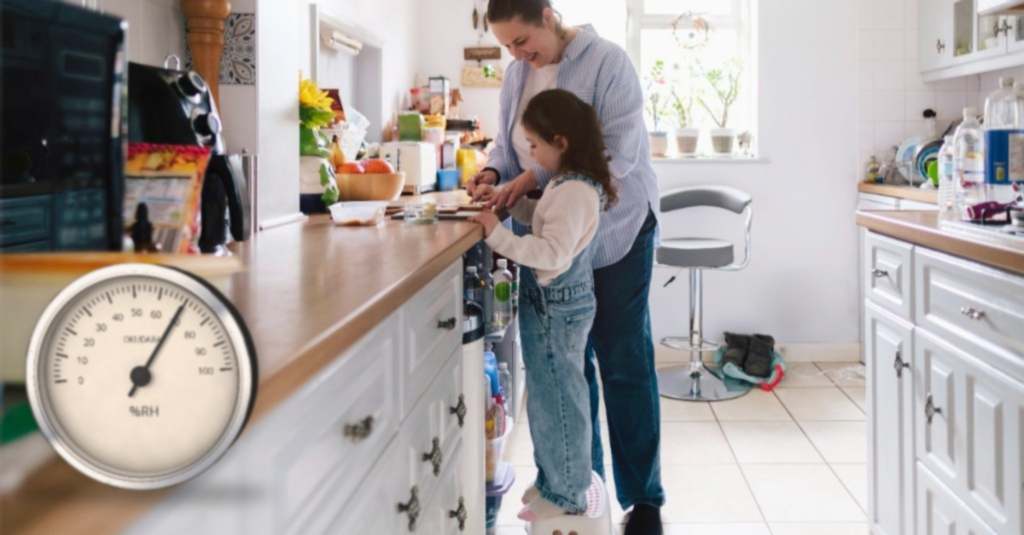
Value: 70 %
